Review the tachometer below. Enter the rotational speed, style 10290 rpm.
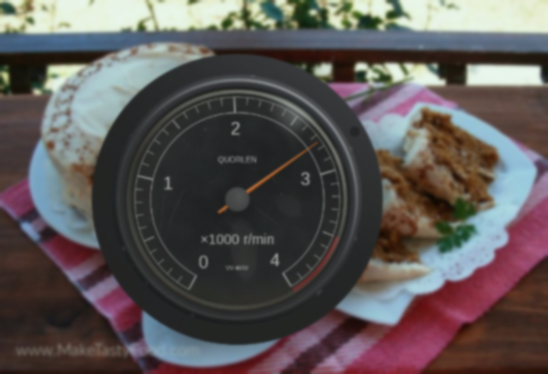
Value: 2750 rpm
